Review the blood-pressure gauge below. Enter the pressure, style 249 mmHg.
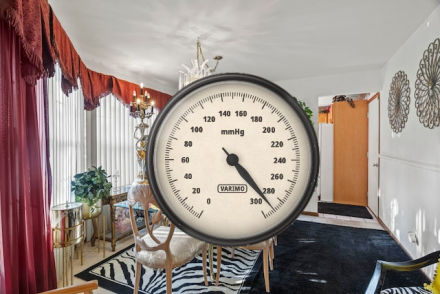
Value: 290 mmHg
